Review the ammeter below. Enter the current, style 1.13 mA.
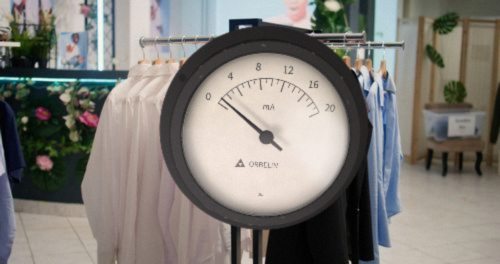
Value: 1 mA
